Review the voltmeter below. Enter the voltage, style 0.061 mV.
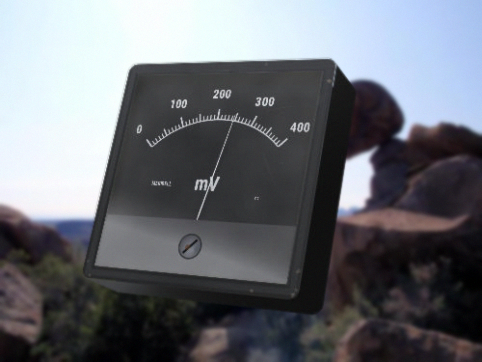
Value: 250 mV
